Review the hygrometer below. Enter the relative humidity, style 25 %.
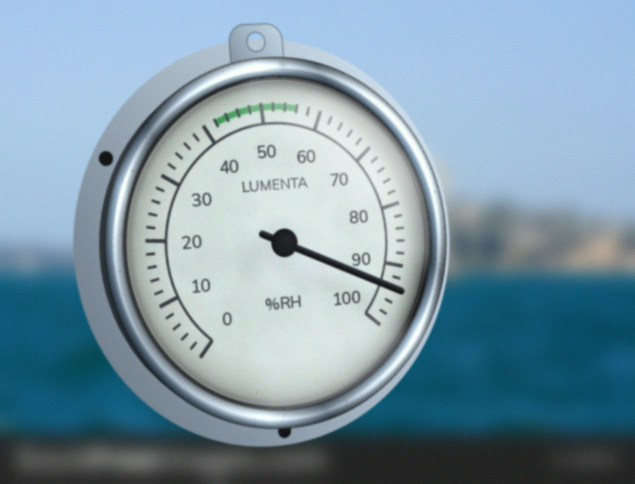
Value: 94 %
